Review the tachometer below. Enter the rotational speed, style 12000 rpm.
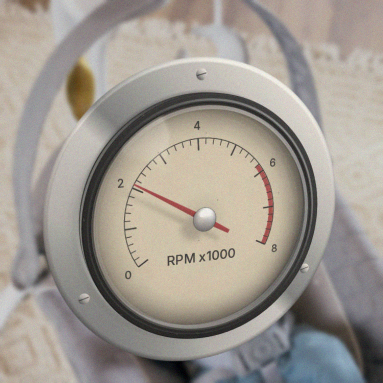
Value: 2100 rpm
